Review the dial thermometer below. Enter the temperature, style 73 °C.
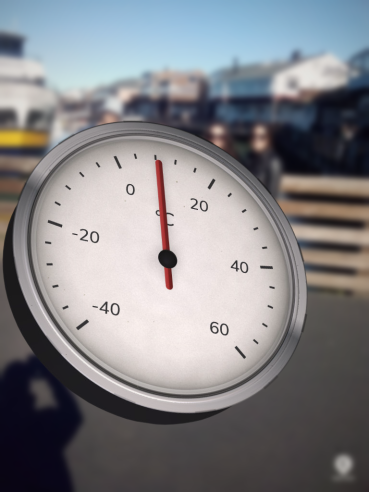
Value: 8 °C
